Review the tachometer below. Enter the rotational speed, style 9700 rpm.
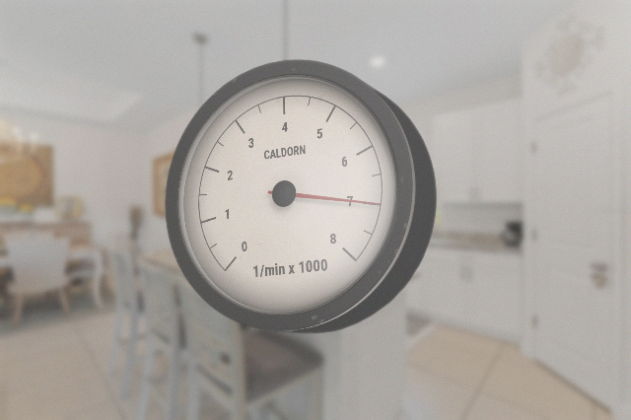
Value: 7000 rpm
